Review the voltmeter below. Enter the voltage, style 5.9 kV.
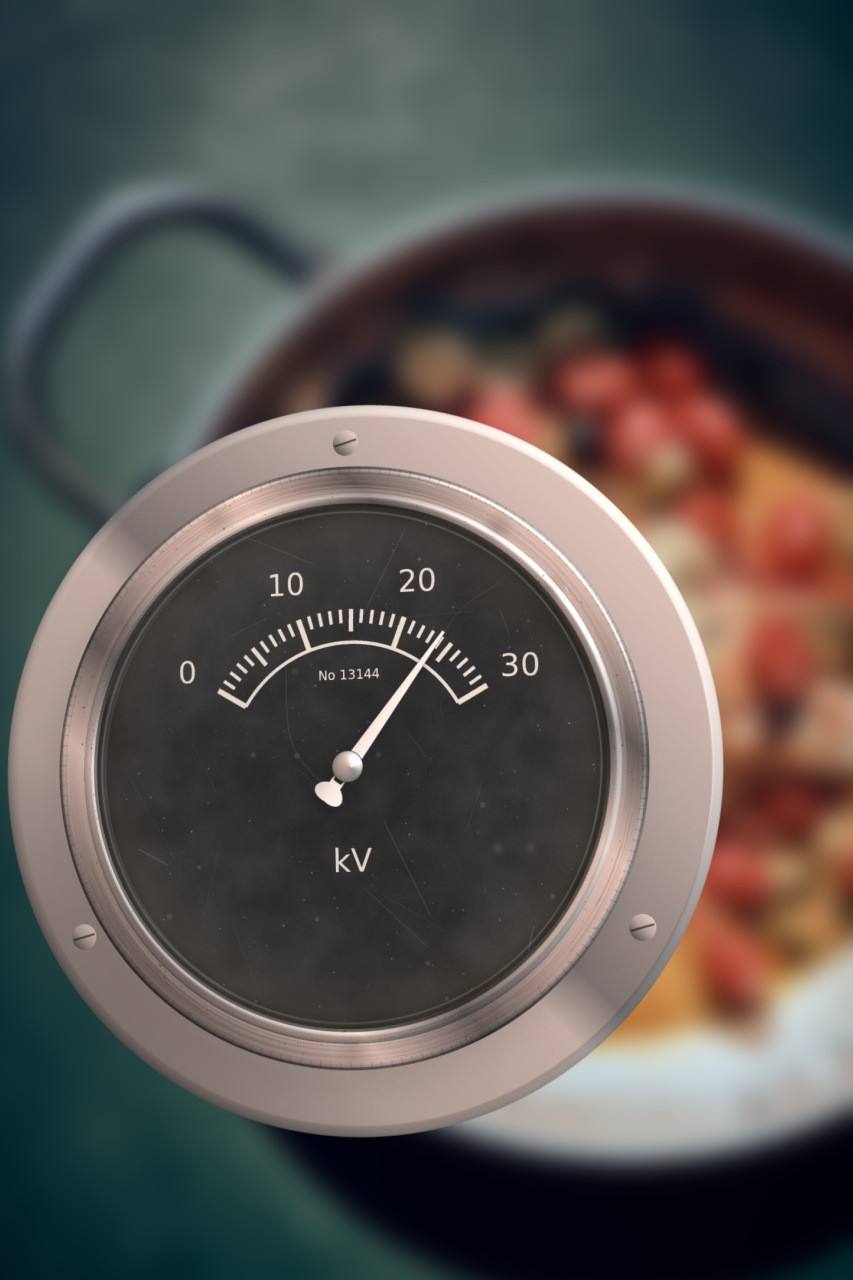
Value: 24 kV
